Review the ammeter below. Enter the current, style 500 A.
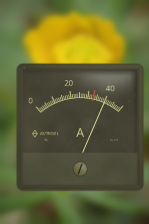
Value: 40 A
